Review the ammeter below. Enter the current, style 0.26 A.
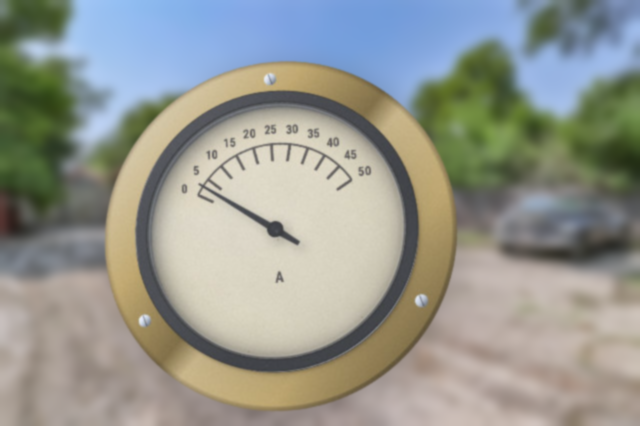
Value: 2.5 A
